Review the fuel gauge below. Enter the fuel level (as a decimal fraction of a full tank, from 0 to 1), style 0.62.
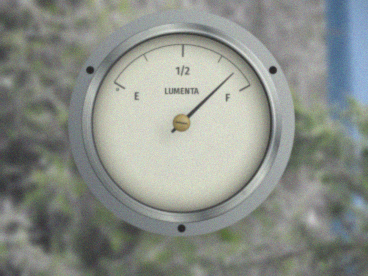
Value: 0.875
